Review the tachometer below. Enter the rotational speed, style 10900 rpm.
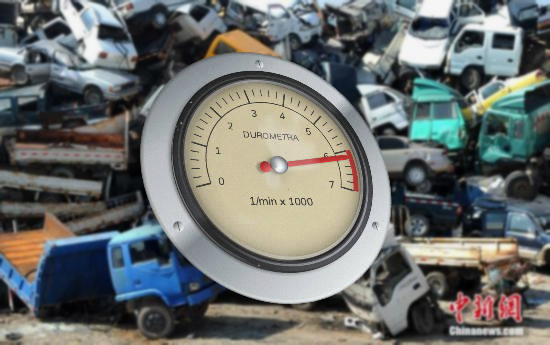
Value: 6200 rpm
